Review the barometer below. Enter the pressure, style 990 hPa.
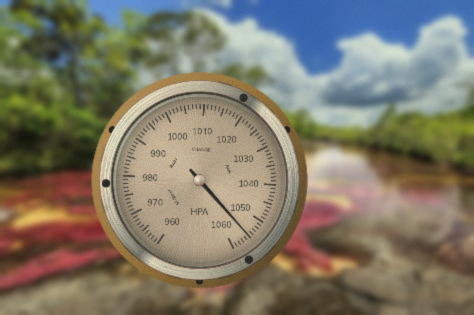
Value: 1055 hPa
